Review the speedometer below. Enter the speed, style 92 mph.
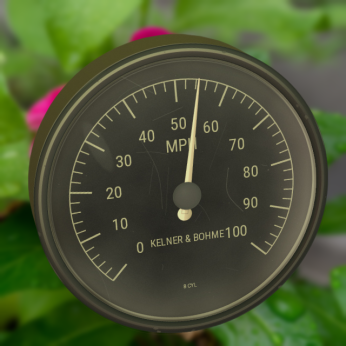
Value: 54 mph
